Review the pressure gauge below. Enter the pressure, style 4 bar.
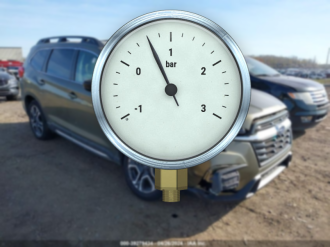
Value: 0.6 bar
